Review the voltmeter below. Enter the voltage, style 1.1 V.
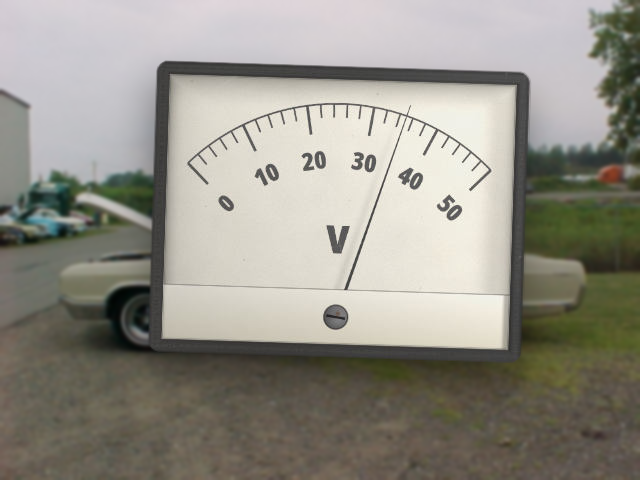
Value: 35 V
